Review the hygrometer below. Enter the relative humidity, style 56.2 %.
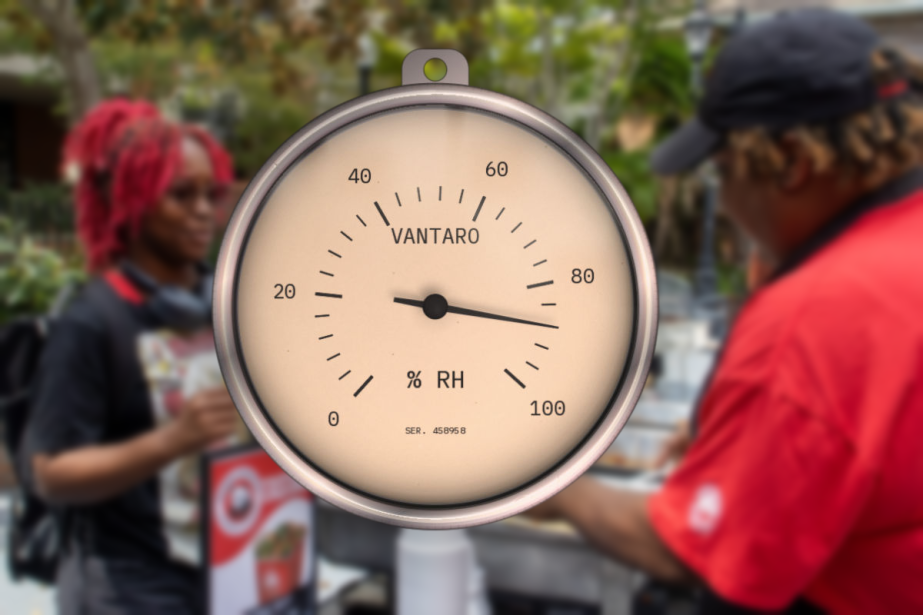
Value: 88 %
